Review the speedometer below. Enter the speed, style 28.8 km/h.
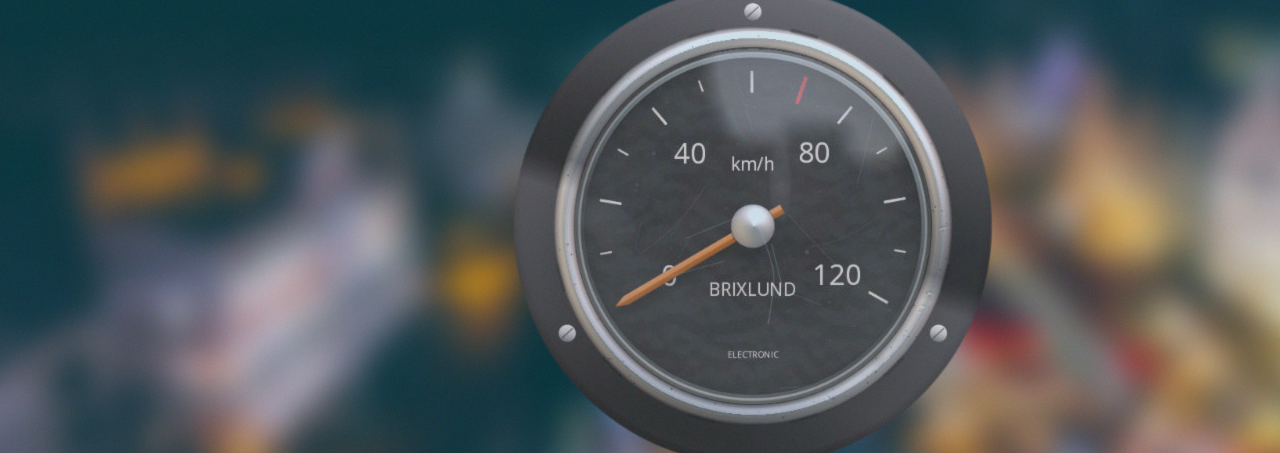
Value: 0 km/h
